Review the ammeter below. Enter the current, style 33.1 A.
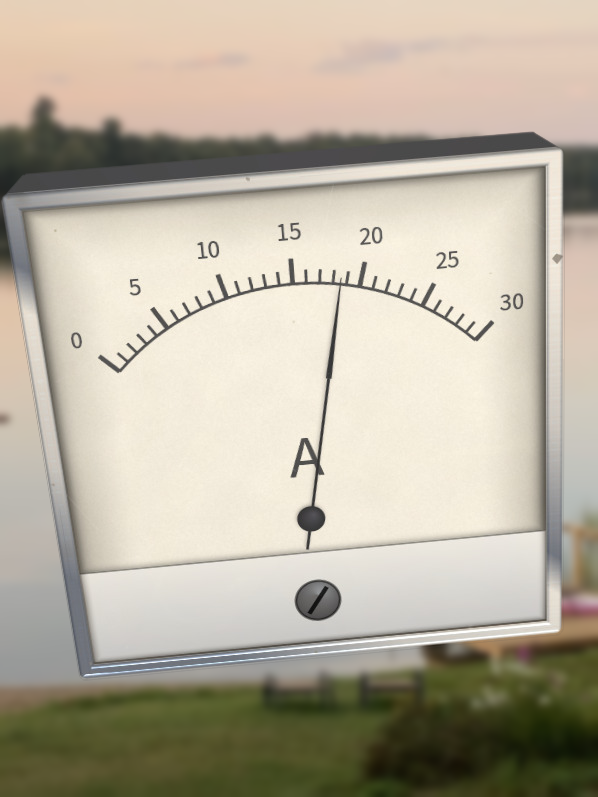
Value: 18.5 A
